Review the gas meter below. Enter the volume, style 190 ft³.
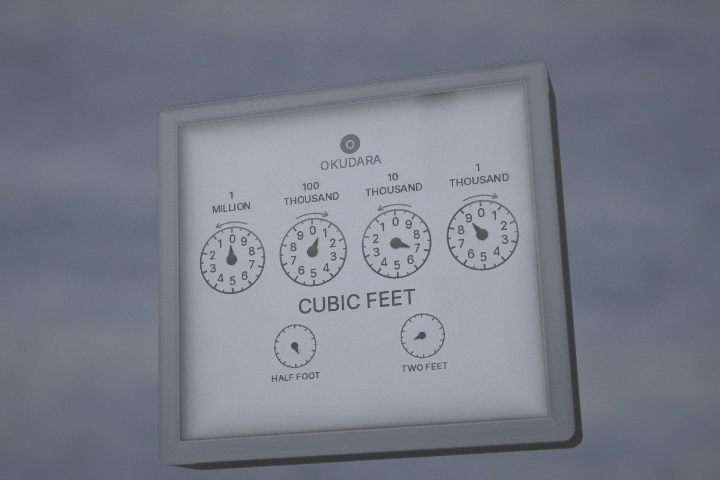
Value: 6900 ft³
